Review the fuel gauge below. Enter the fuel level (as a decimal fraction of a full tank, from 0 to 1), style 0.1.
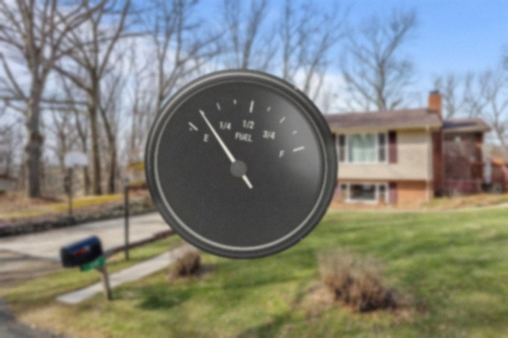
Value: 0.125
